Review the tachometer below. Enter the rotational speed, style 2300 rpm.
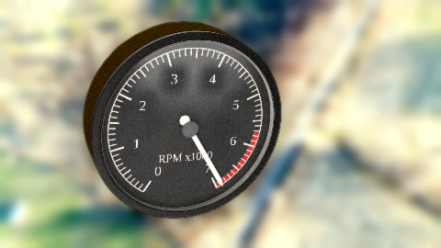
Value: 6900 rpm
